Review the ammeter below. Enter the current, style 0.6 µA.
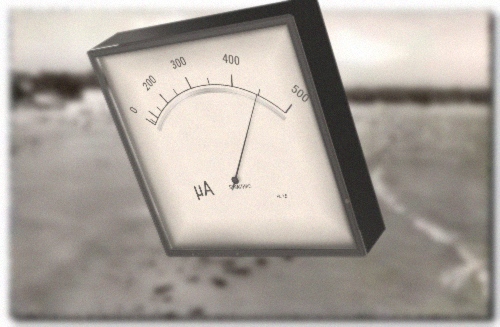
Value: 450 µA
